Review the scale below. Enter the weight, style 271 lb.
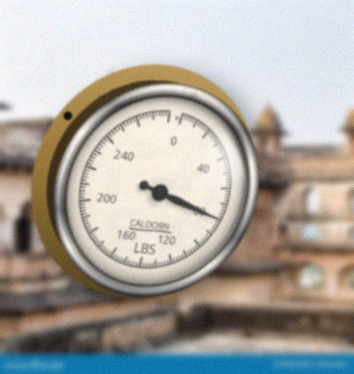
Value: 80 lb
